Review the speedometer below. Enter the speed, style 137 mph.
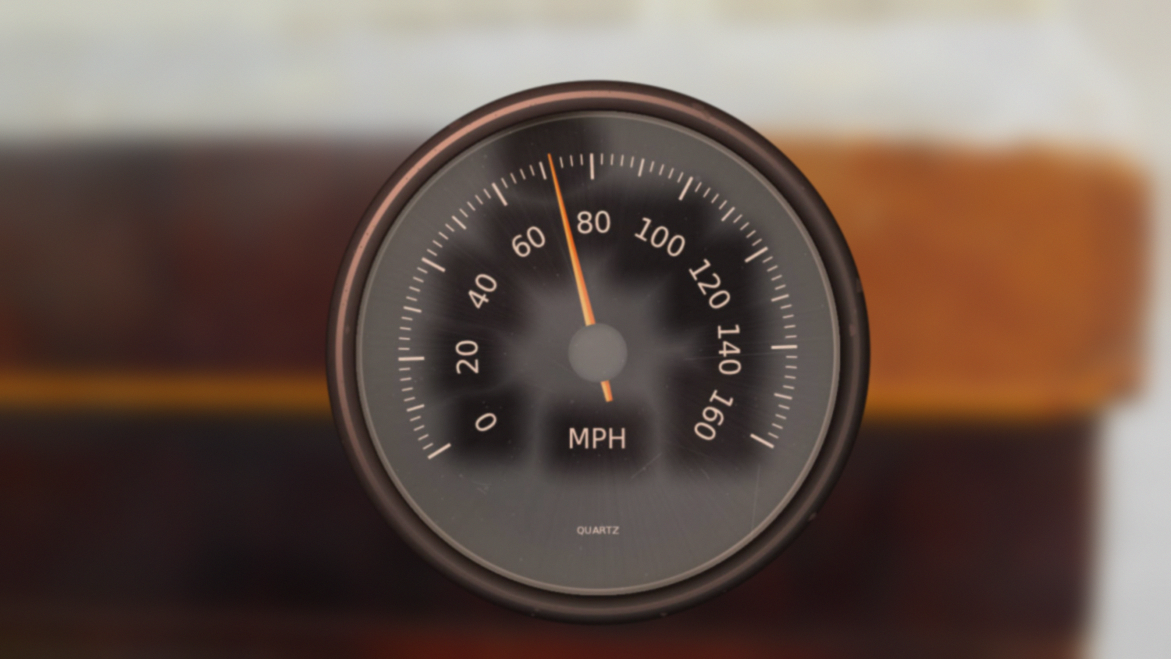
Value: 72 mph
